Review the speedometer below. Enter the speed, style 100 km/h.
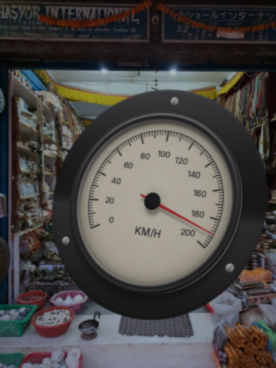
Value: 190 km/h
